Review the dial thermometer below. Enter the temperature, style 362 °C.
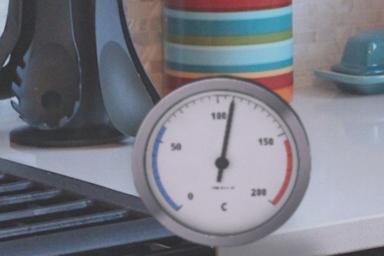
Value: 110 °C
